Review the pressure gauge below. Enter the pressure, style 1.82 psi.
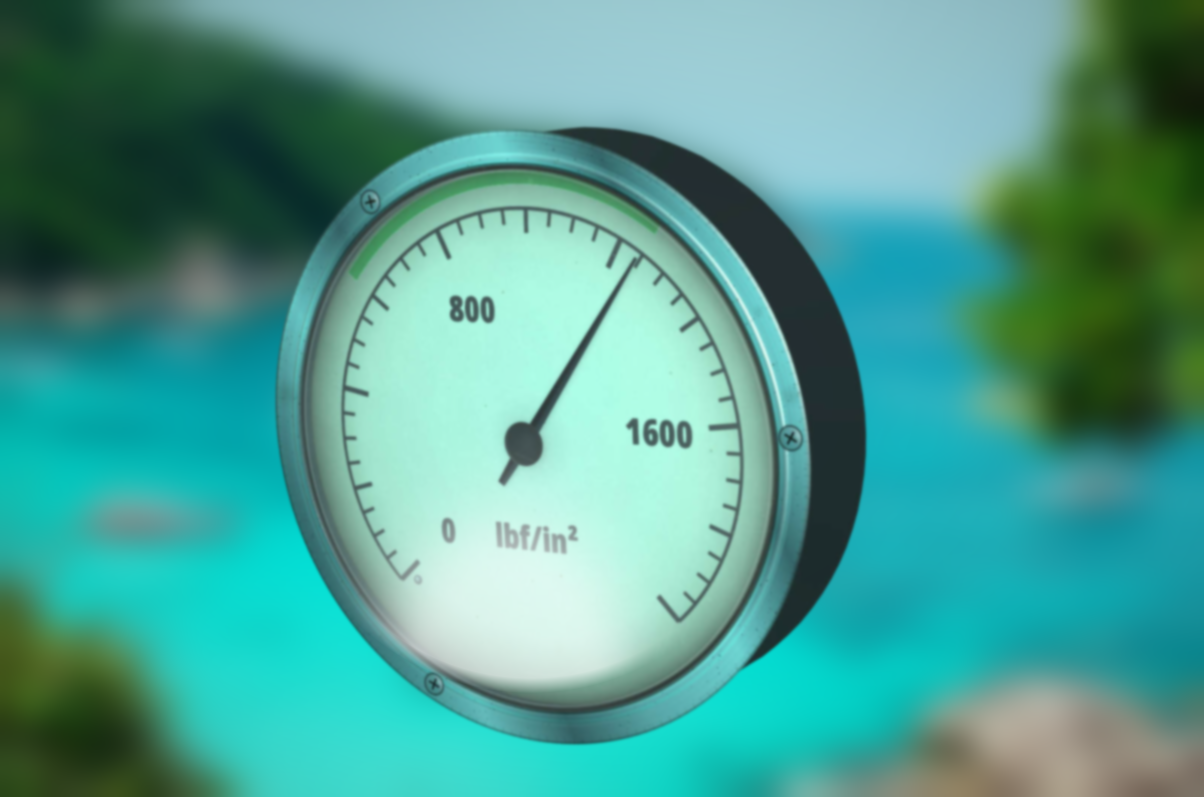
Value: 1250 psi
